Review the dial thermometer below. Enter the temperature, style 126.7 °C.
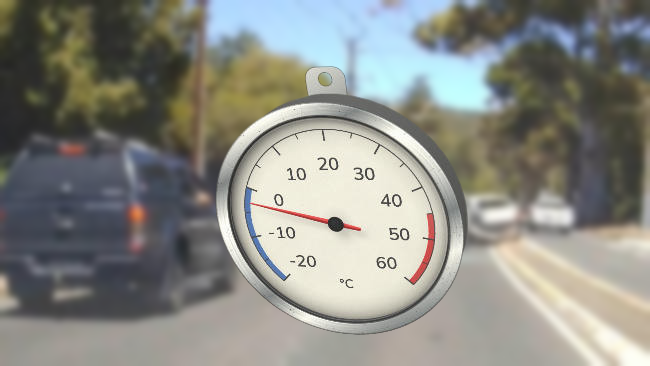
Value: -2.5 °C
